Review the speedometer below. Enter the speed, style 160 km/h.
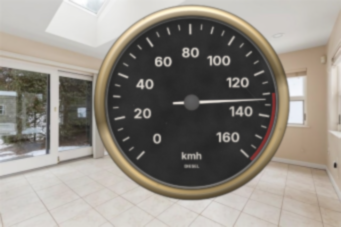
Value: 132.5 km/h
